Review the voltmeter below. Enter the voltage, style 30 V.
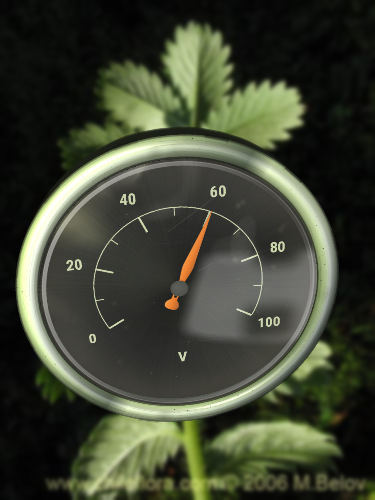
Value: 60 V
